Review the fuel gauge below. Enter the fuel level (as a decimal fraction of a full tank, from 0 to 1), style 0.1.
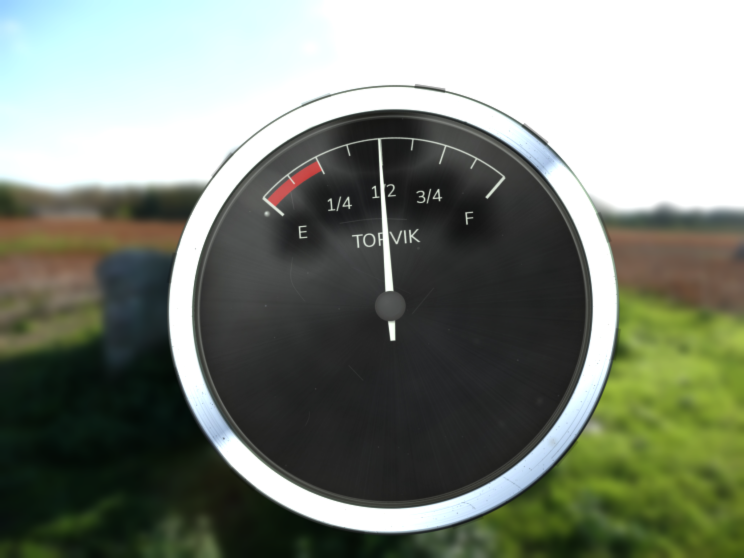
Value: 0.5
